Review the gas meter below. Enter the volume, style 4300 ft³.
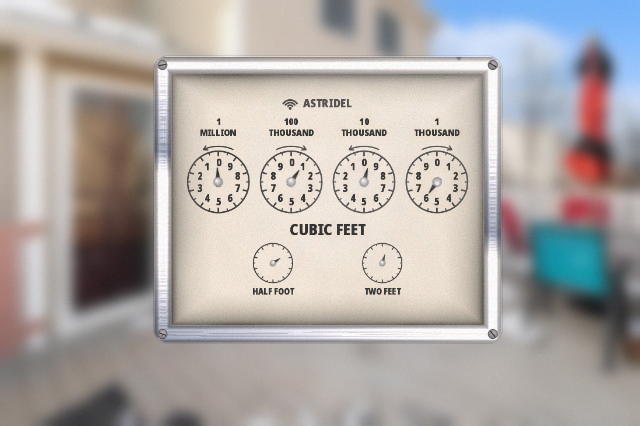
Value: 9600 ft³
